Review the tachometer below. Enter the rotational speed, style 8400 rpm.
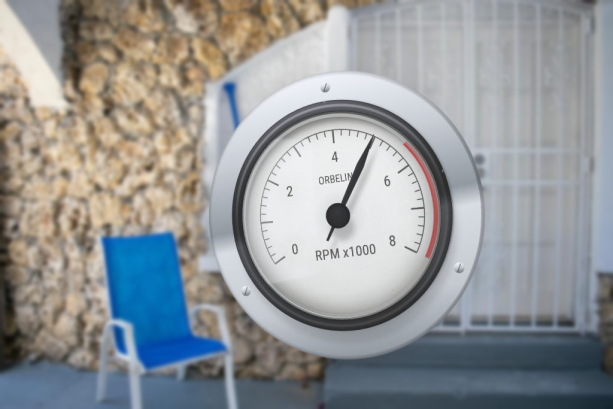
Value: 5000 rpm
